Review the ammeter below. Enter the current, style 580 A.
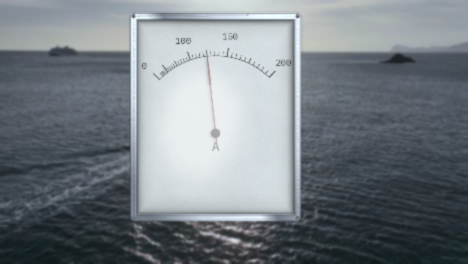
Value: 125 A
